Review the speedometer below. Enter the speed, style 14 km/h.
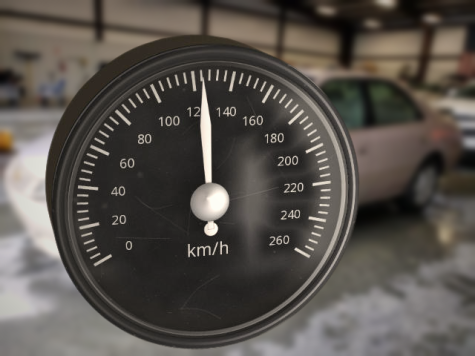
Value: 124 km/h
